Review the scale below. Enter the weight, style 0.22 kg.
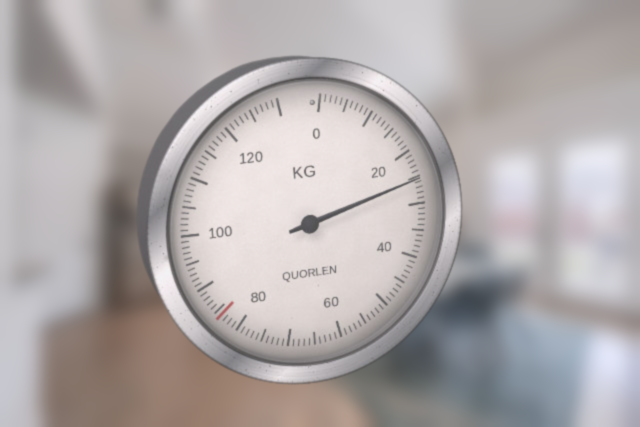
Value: 25 kg
